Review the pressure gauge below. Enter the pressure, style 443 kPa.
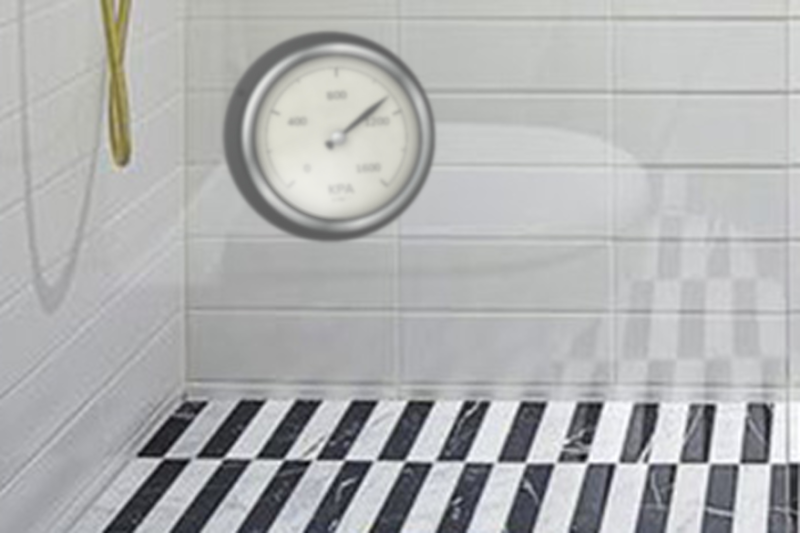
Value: 1100 kPa
